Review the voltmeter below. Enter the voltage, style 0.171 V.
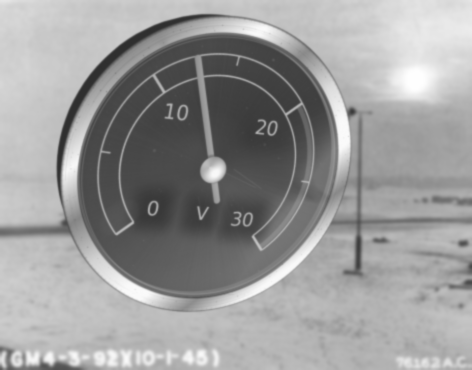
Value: 12.5 V
